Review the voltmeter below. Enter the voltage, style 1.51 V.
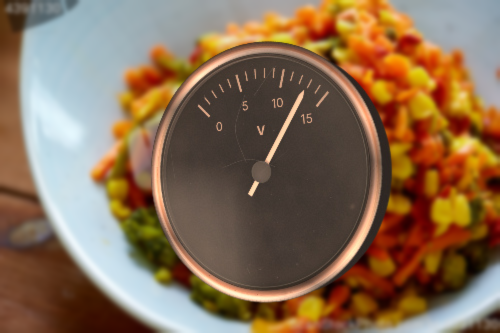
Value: 13 V
